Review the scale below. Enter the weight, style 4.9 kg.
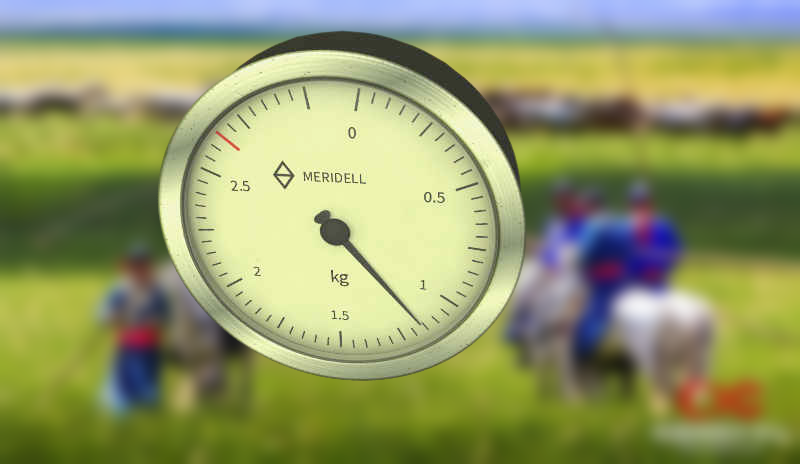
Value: 1.15 kg
